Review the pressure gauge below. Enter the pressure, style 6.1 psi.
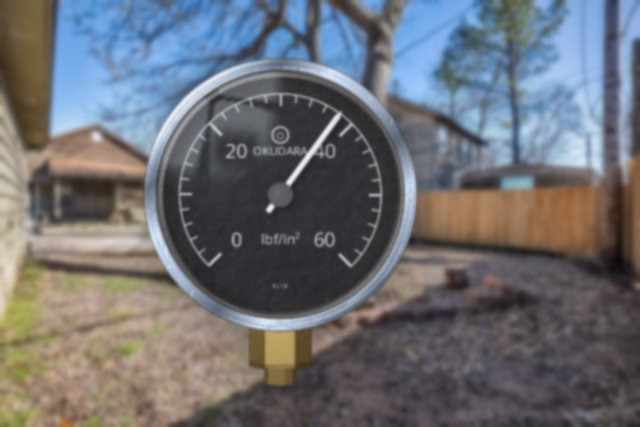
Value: 38 psi
